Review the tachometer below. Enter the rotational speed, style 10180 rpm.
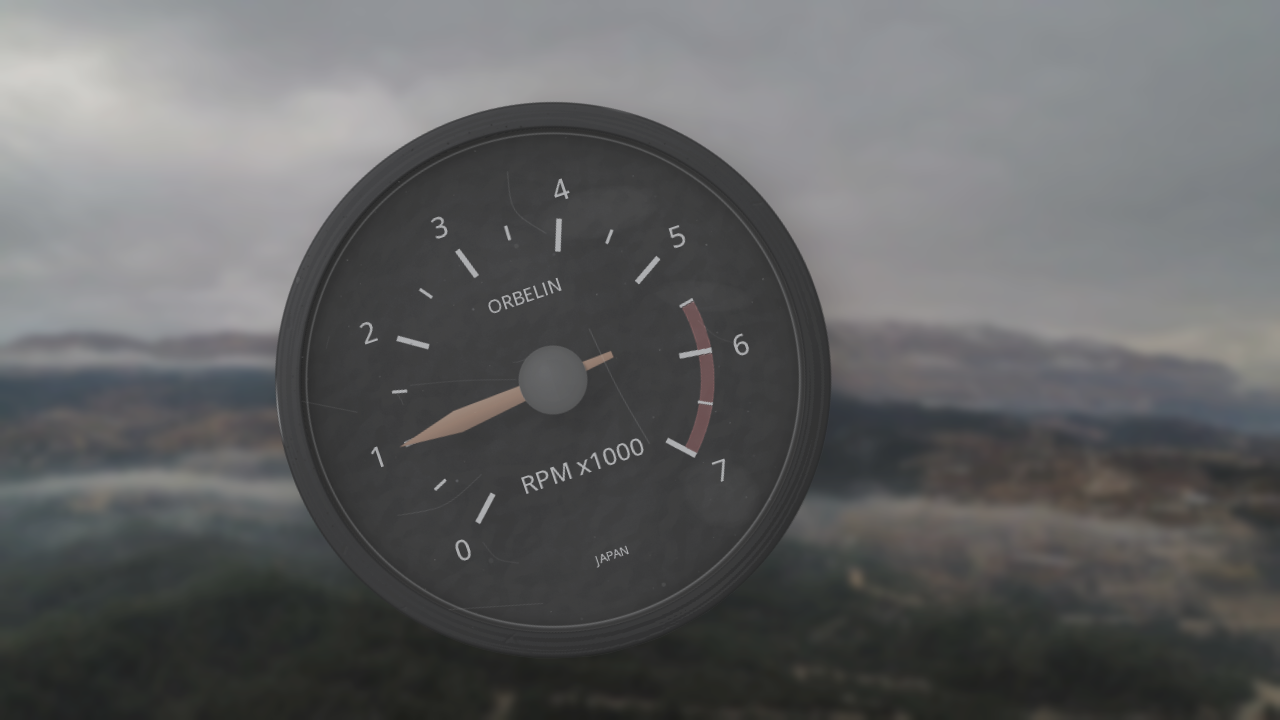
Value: 1000 rpm
